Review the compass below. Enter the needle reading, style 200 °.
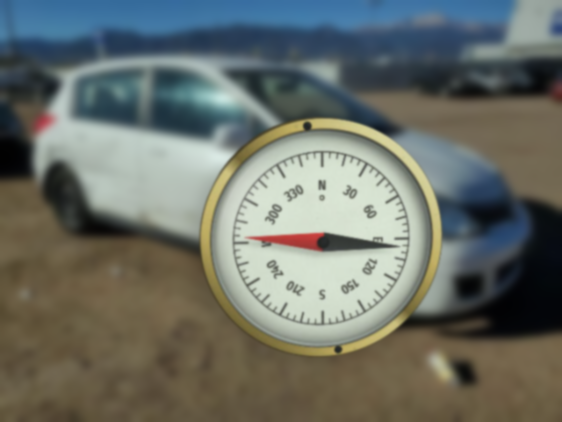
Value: 275 °
